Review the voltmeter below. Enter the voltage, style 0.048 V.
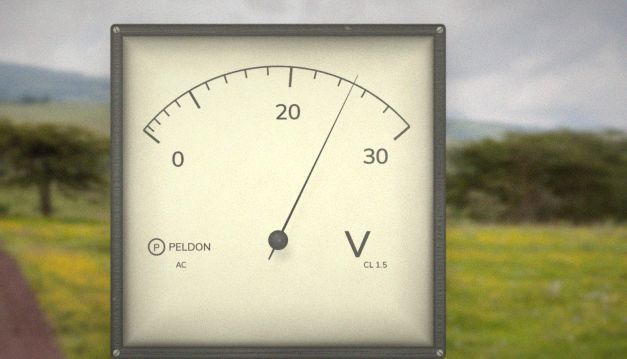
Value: 25 V
